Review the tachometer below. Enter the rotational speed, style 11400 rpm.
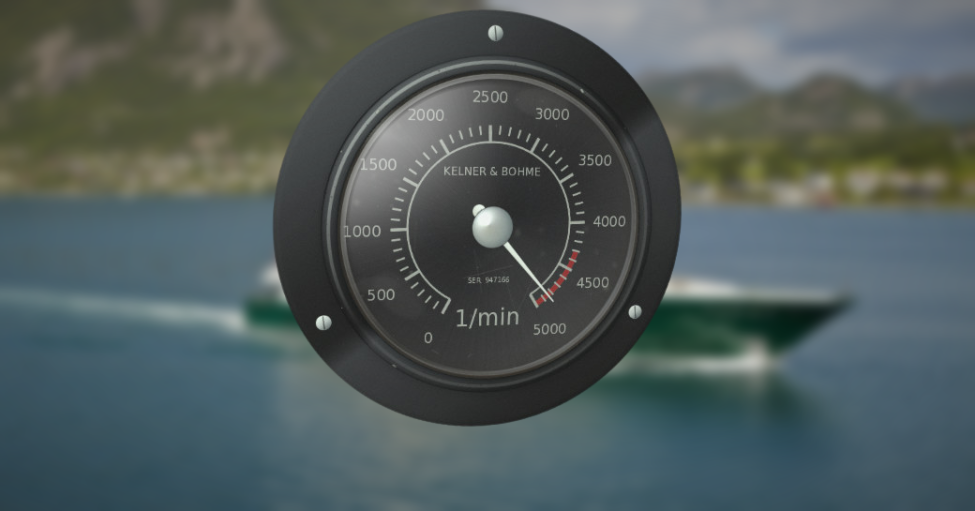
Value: 4850 rpm
